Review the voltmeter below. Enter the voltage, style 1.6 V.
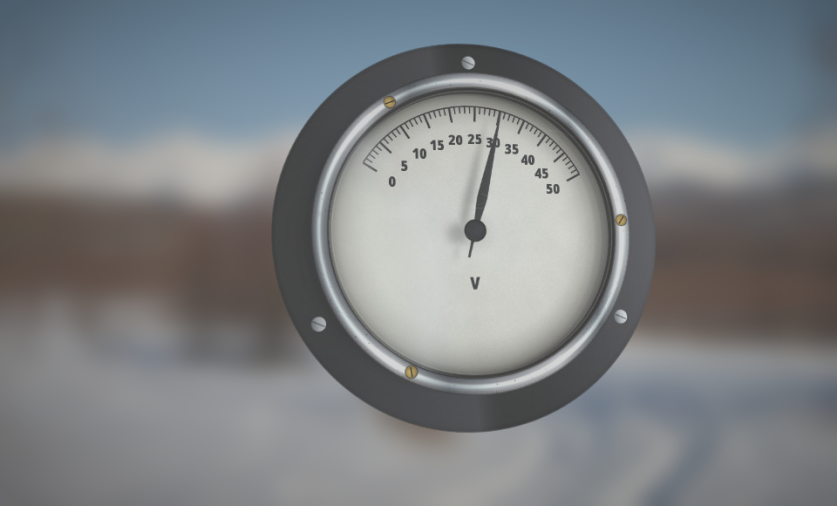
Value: 30 V
